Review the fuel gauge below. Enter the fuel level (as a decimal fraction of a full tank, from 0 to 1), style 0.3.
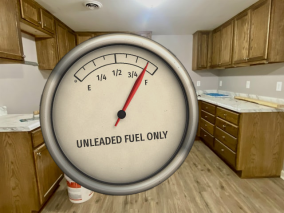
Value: 0.875
